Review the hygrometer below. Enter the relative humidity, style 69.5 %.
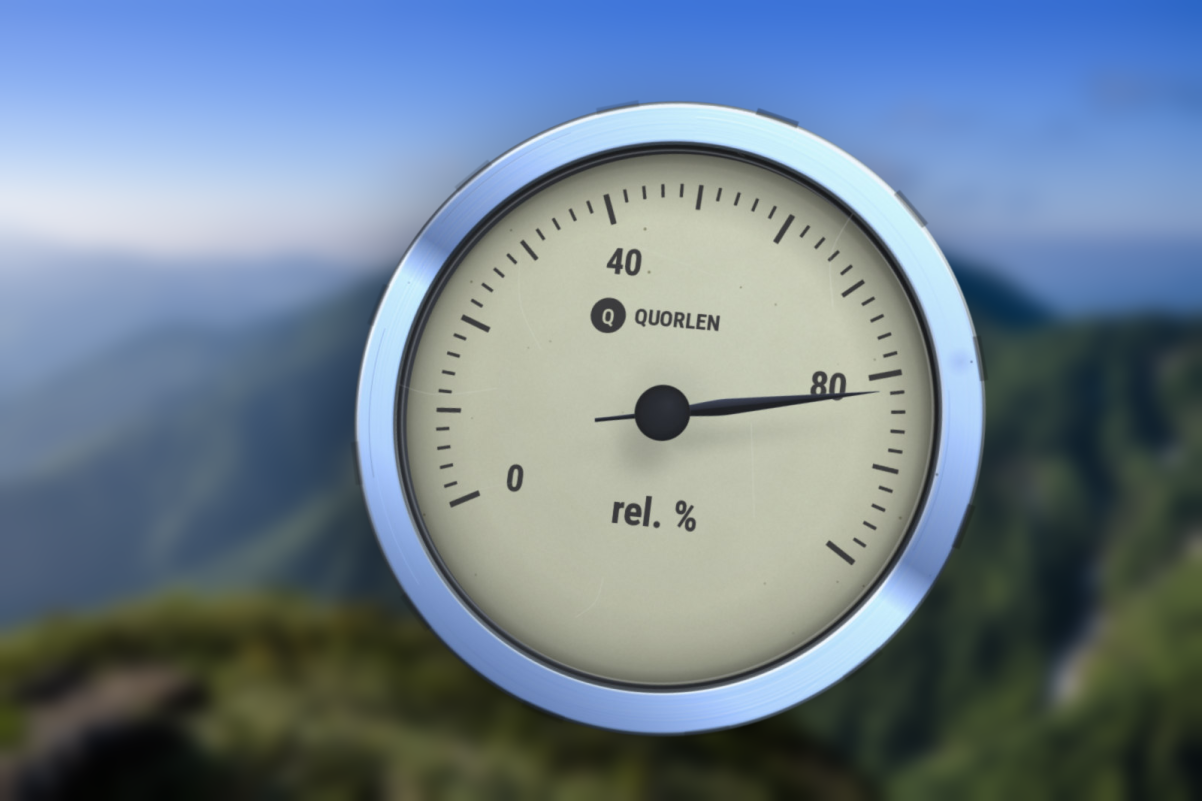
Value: 82 %
